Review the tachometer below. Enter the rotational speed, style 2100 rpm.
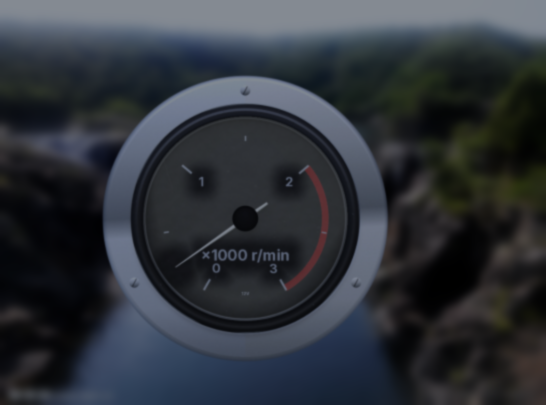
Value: 250 rpm
